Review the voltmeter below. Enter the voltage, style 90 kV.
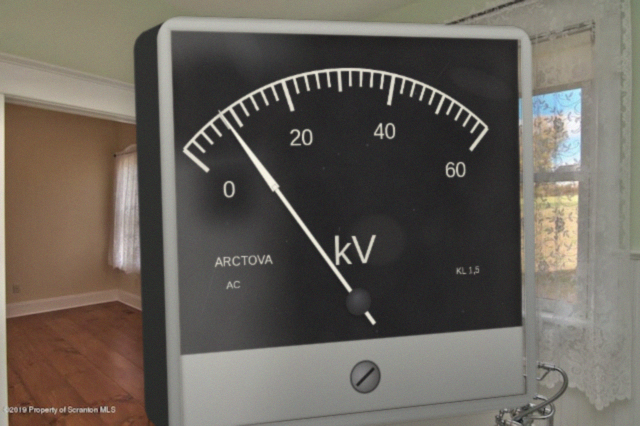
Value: 8 kV
